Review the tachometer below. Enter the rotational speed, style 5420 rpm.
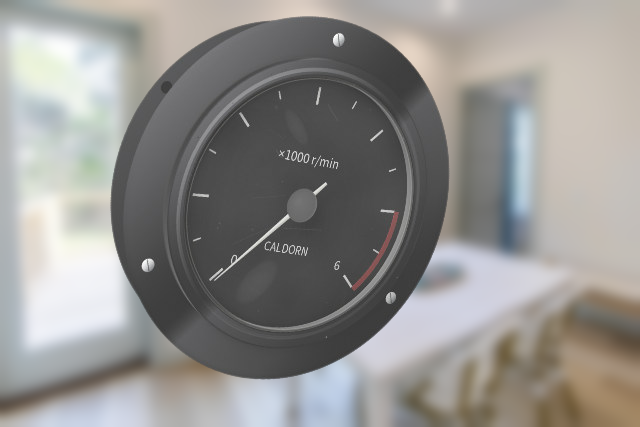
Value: 0 rpm
